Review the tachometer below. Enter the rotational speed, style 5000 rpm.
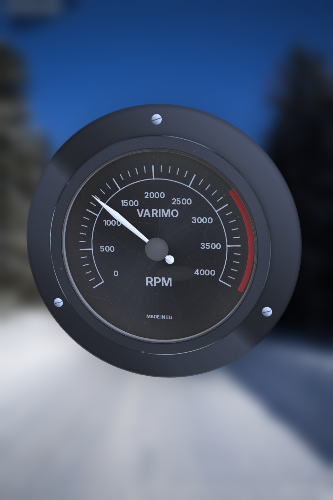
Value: 1200 rpm
